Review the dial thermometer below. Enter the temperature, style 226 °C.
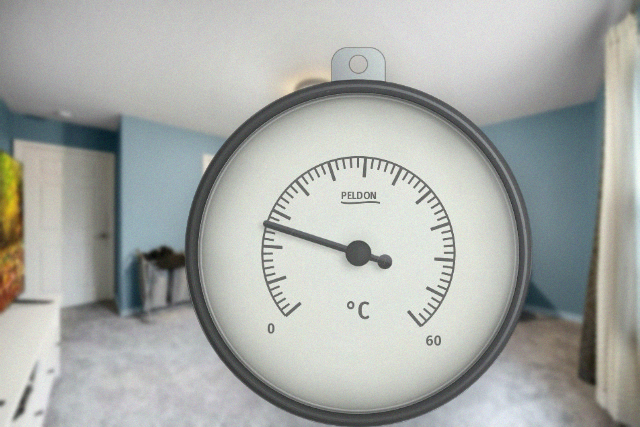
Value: 13 °C
